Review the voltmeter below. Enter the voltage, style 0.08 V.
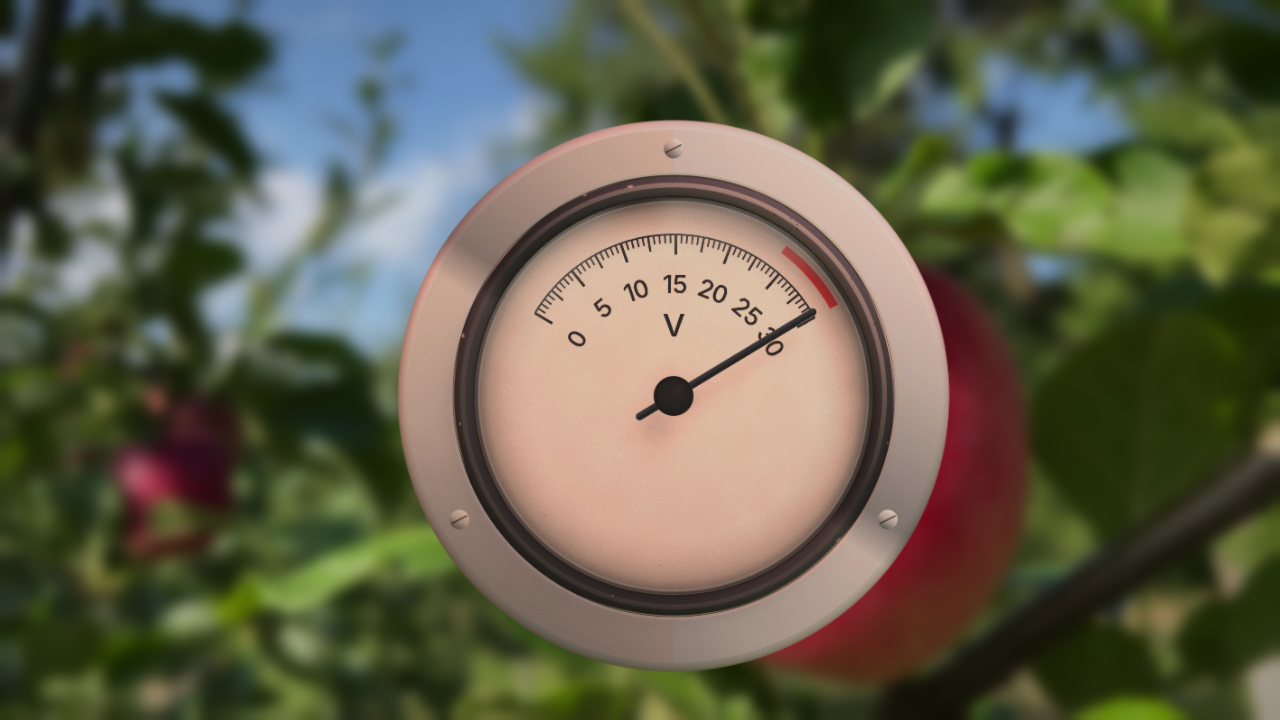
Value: 29.5 V
